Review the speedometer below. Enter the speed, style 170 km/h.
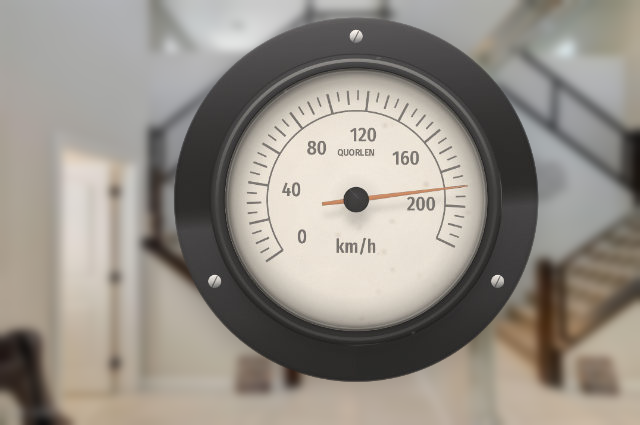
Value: 190 km/h
